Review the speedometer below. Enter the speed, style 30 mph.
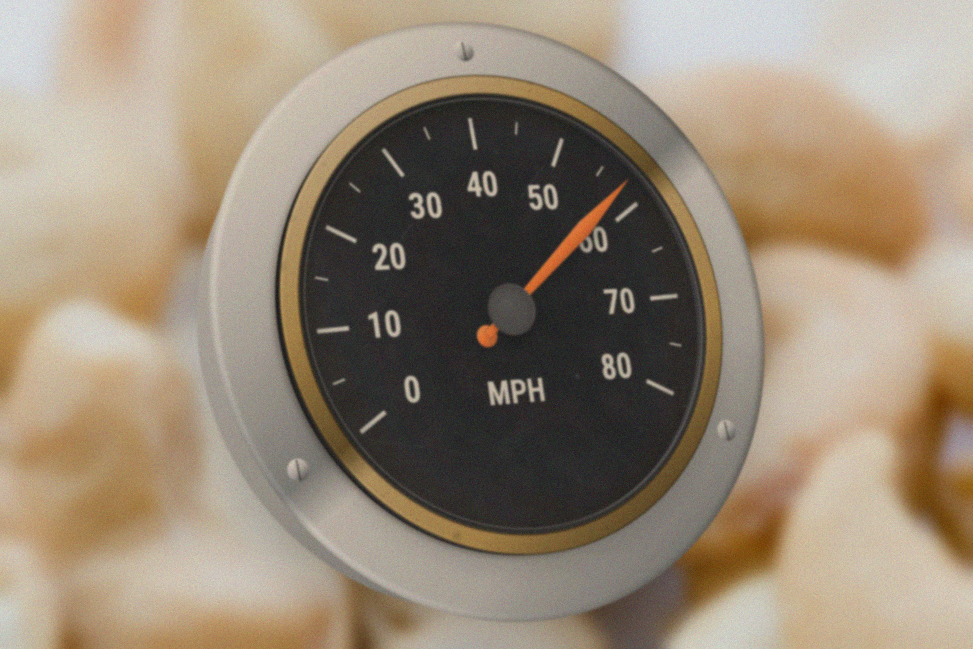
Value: 57.5 mph
